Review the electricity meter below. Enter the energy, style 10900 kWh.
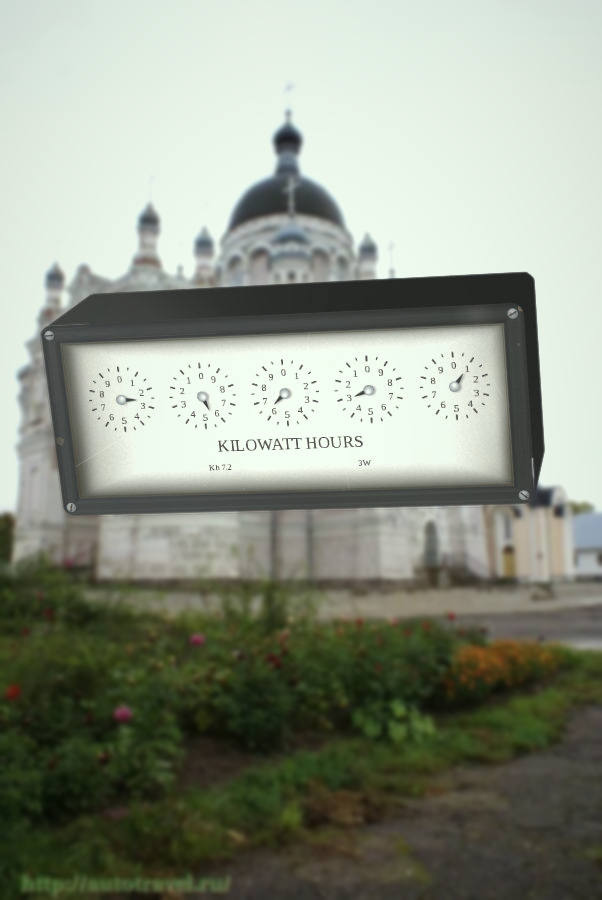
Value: 25631 kWh
